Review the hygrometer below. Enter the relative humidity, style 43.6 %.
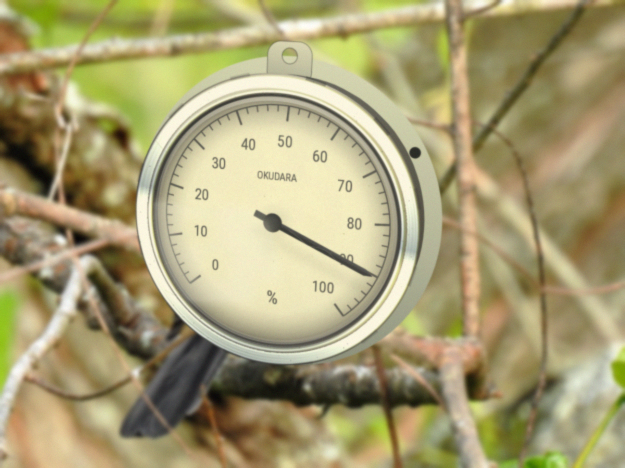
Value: 90 %
